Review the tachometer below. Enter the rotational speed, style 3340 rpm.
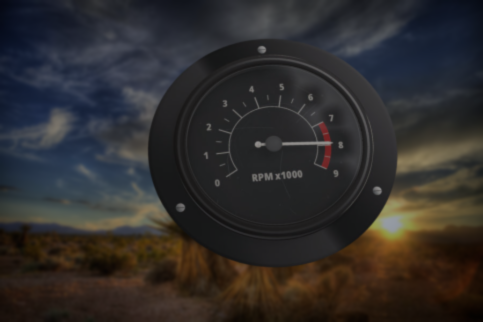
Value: 8000 rpm
